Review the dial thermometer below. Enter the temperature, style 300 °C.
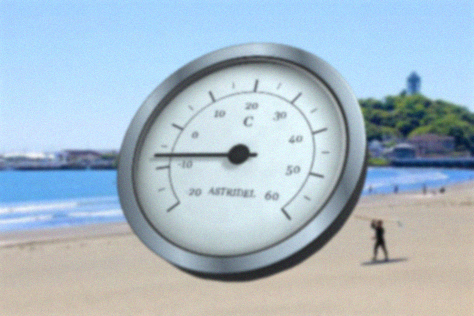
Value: -7.5 °C
